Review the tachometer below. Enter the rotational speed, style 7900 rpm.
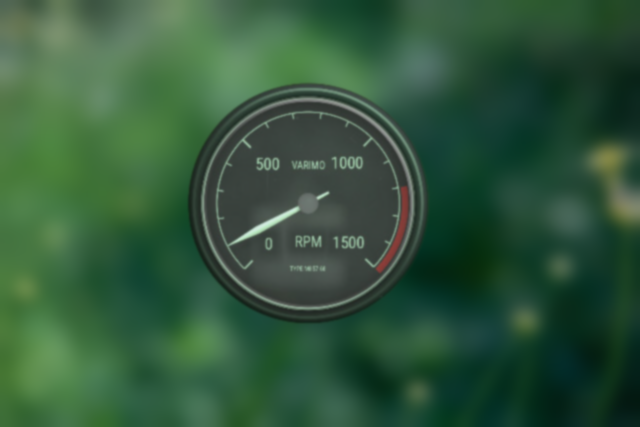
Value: 100 rpm
